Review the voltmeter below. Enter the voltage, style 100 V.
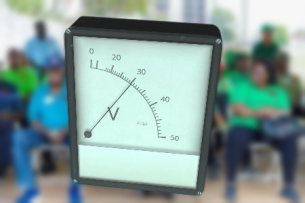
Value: 30 V
